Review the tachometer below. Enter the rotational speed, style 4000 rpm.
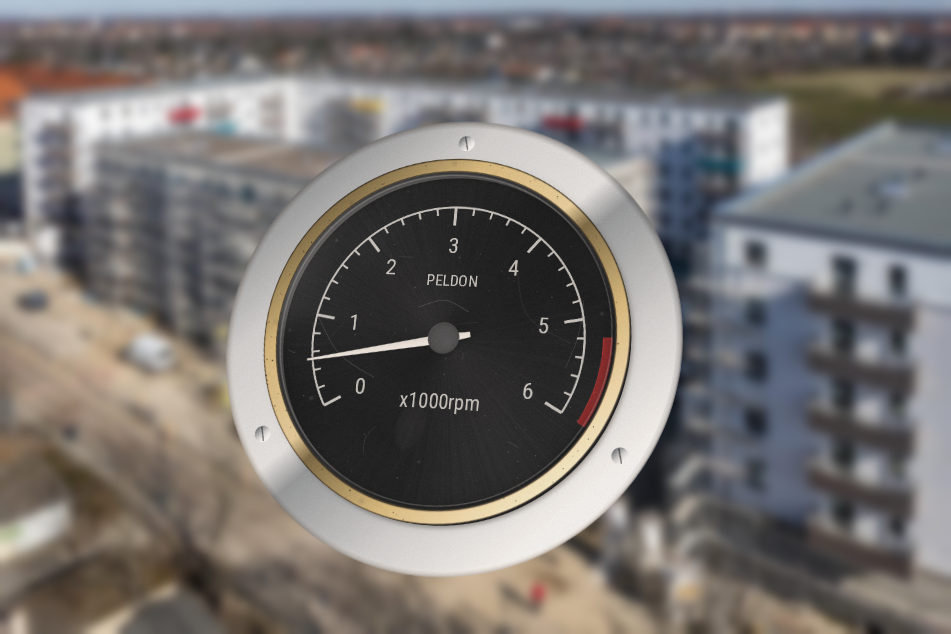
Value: 500 rpm
